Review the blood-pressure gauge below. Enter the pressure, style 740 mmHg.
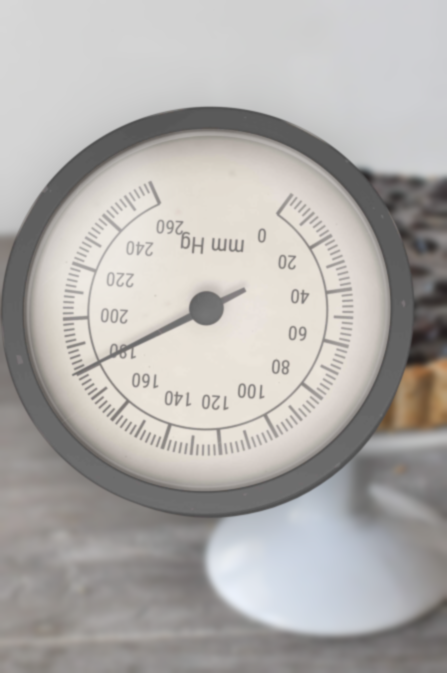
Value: 180 mmHg
